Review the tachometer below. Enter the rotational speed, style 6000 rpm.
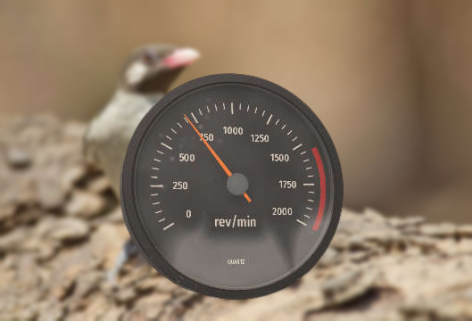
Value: 700 rpm
